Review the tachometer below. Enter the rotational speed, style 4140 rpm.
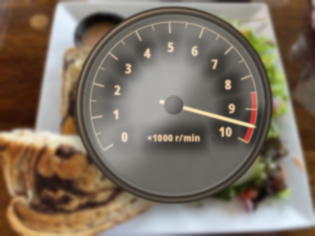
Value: 9500 rpm
